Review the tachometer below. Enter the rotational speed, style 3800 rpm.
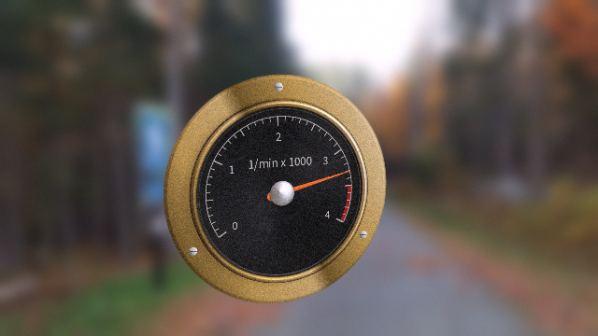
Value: 3300 rpm
